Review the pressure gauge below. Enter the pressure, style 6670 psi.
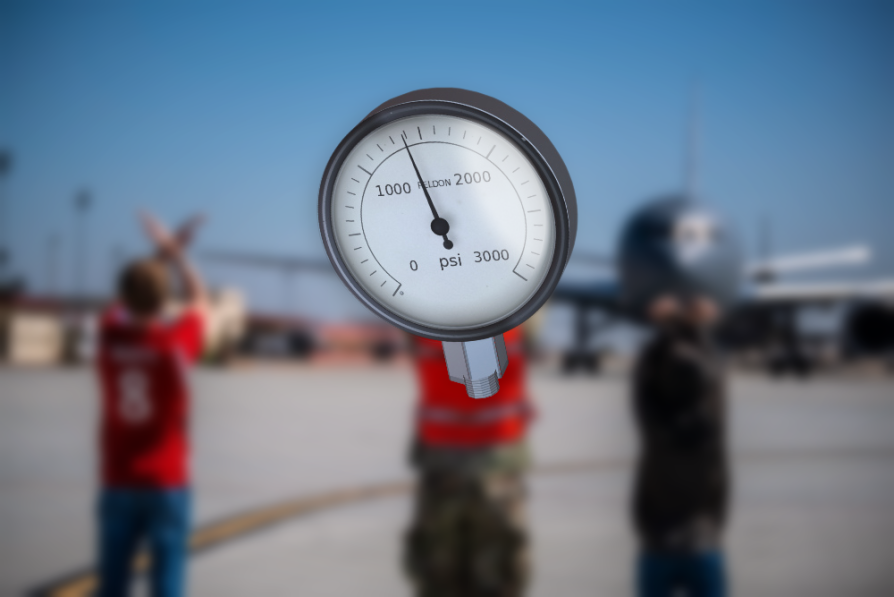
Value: 1400 psi
